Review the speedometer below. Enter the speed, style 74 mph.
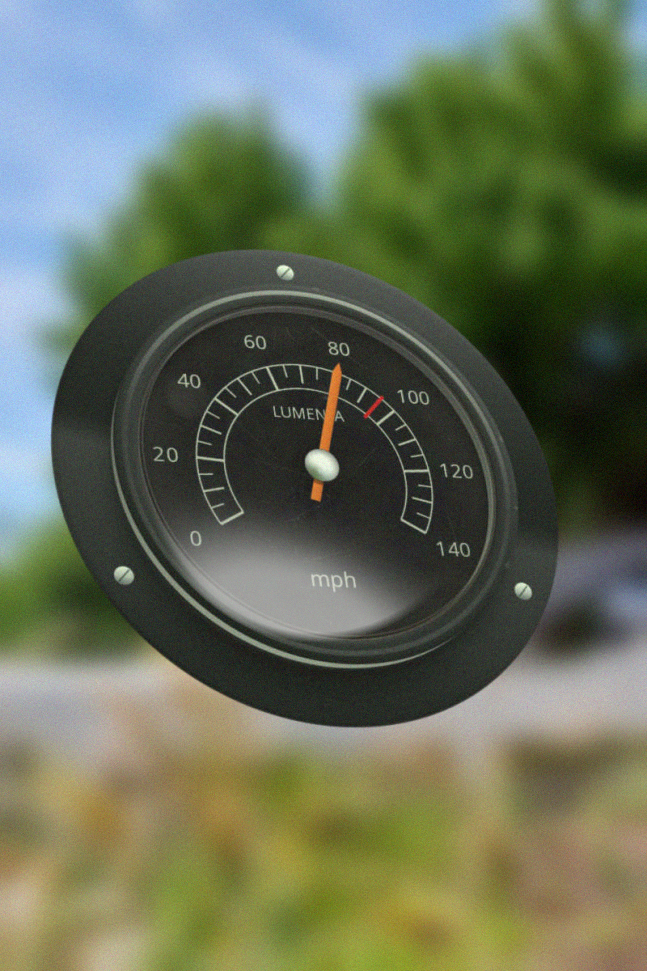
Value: 80 mph
